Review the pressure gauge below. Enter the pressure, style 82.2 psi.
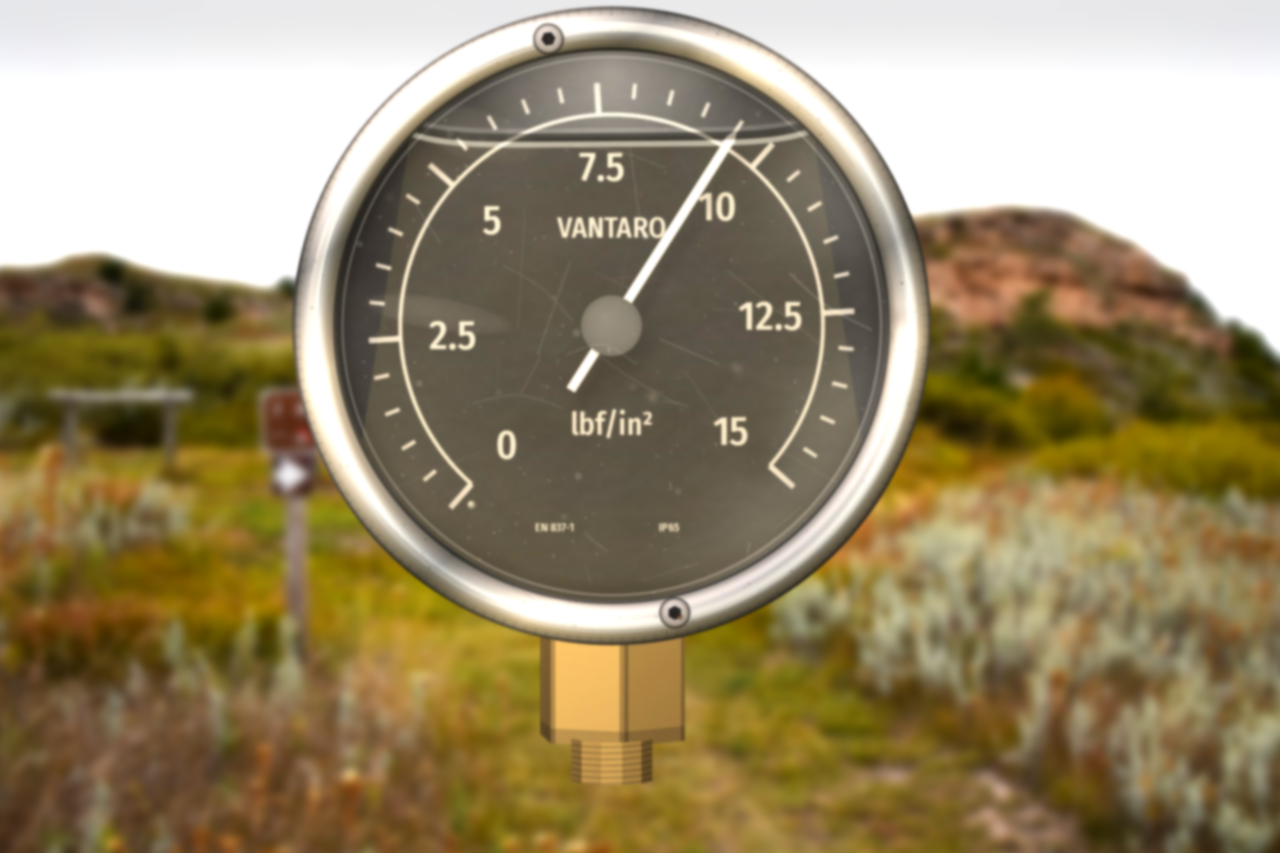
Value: 9.5 psi
